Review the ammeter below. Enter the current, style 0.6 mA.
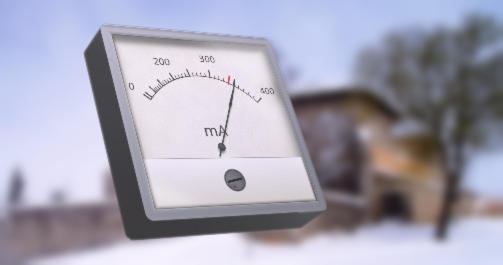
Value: 350 mA
